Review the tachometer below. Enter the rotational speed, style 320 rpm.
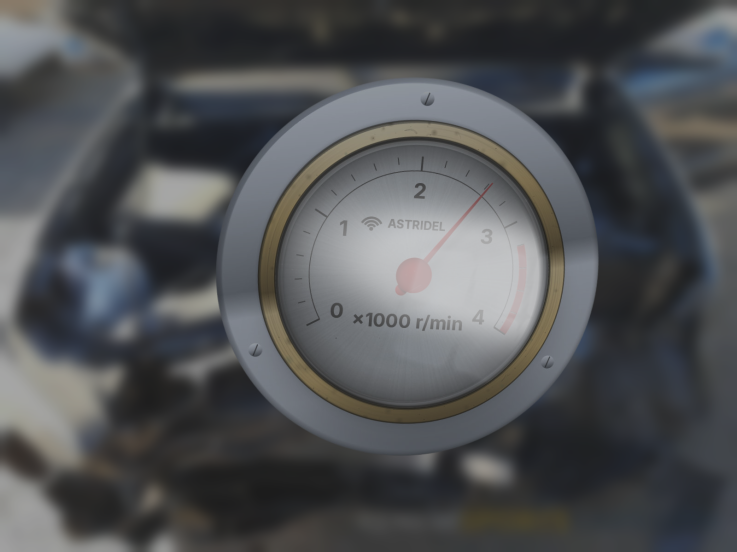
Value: 2600 rpm
